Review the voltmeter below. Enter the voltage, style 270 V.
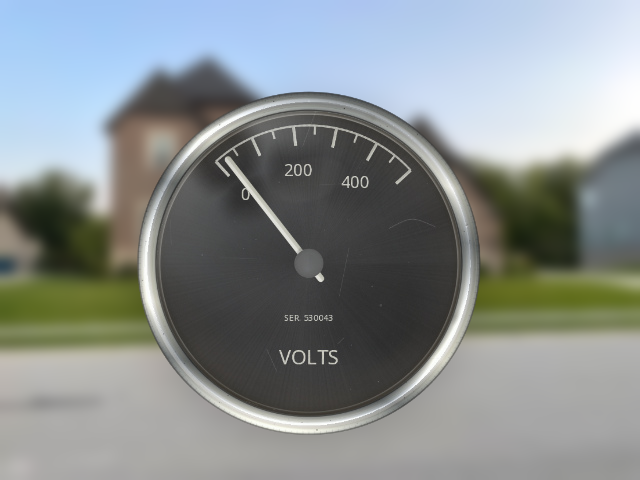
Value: 25 V
